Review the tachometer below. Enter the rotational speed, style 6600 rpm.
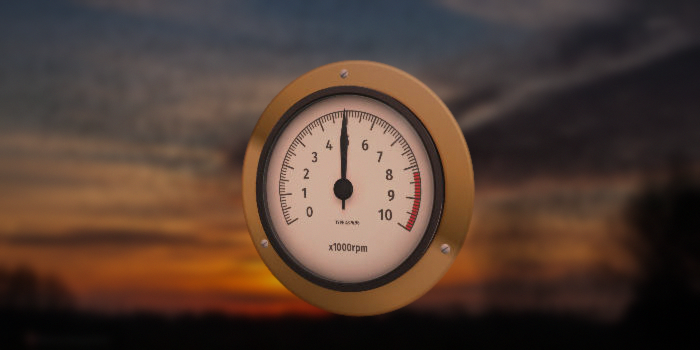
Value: 5000 rpm
